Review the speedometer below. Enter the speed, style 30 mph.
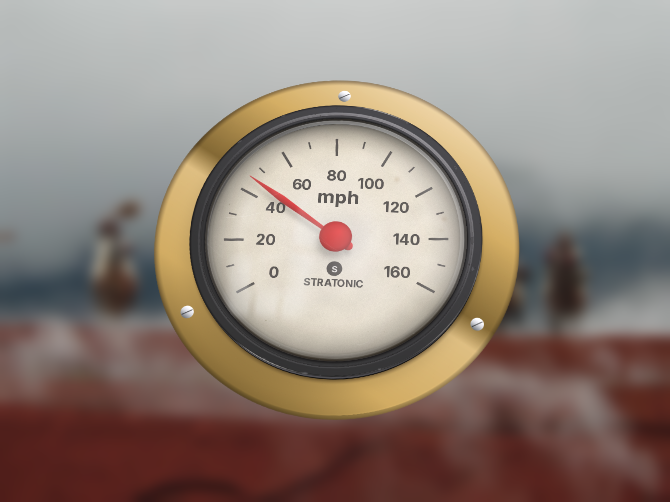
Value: 45 mph
